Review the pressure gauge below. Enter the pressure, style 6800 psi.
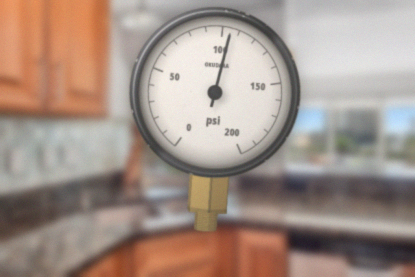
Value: 105 psi
